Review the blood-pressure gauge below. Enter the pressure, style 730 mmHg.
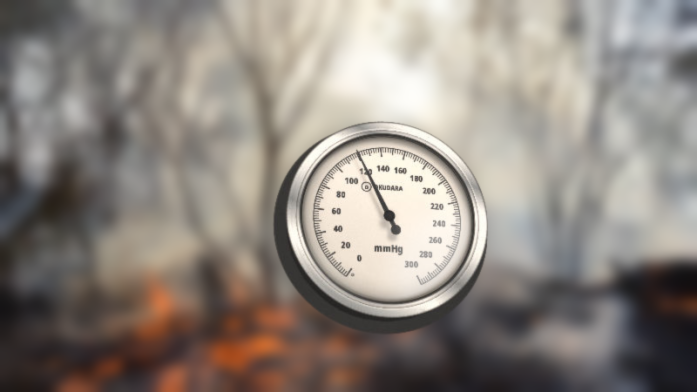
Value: 120 mmHg
